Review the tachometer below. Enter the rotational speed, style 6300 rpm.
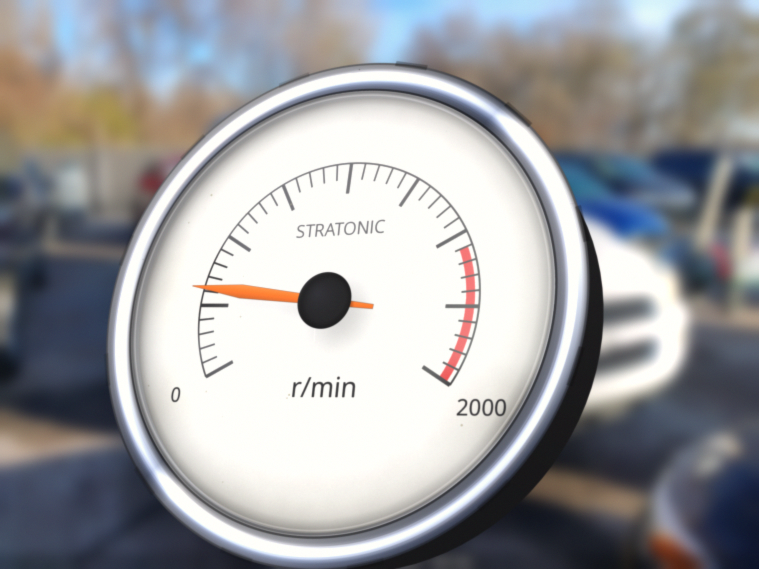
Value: 300 rpm
